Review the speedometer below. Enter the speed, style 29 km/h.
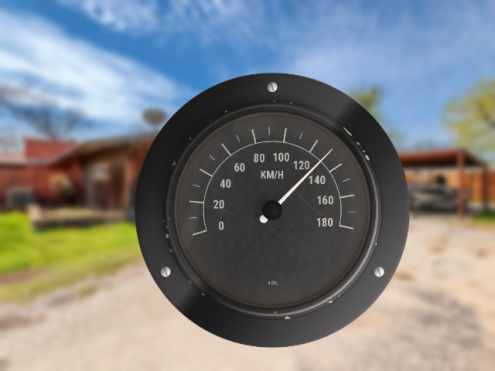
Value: 130 km/h
